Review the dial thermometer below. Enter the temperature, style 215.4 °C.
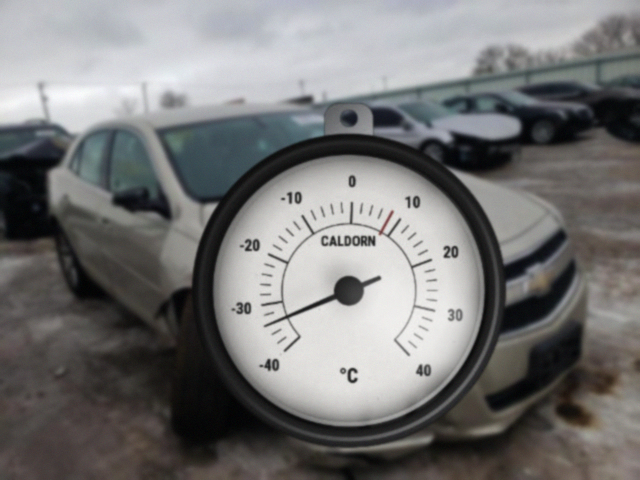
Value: -34 °C
